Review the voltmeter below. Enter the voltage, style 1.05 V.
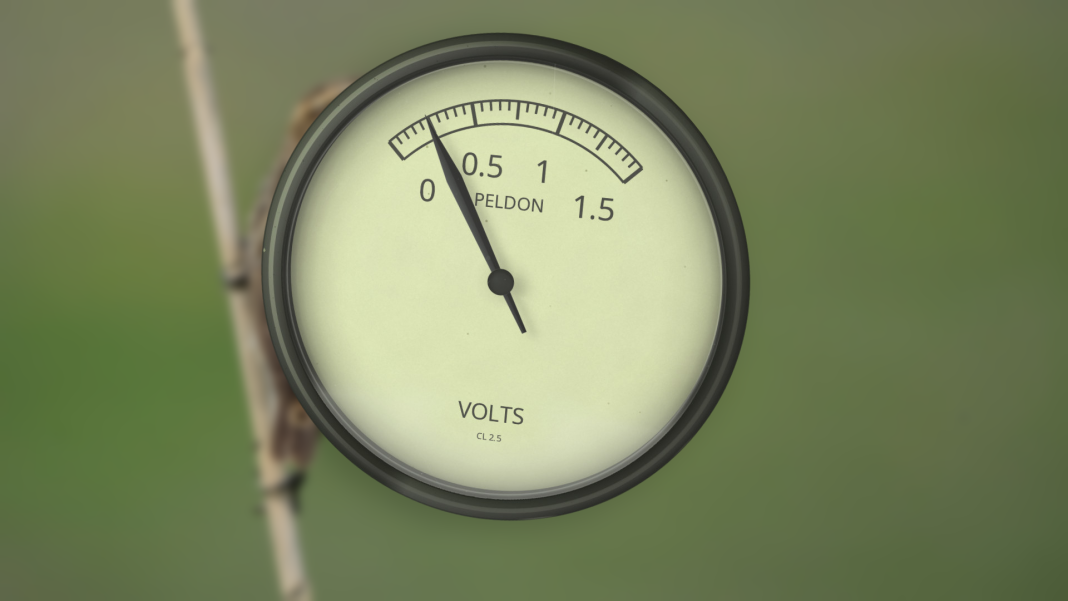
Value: 0.25 V
